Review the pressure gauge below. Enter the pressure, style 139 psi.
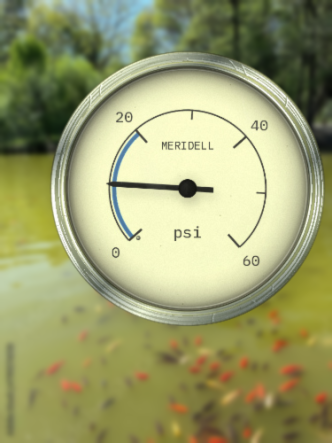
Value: 10 psi
